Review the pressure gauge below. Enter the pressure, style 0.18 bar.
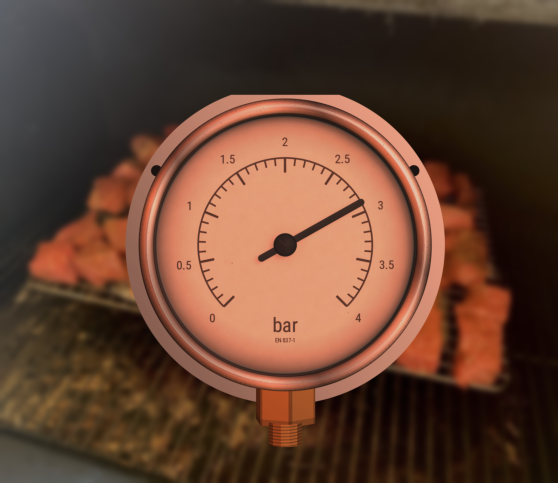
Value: 2.9 bar
